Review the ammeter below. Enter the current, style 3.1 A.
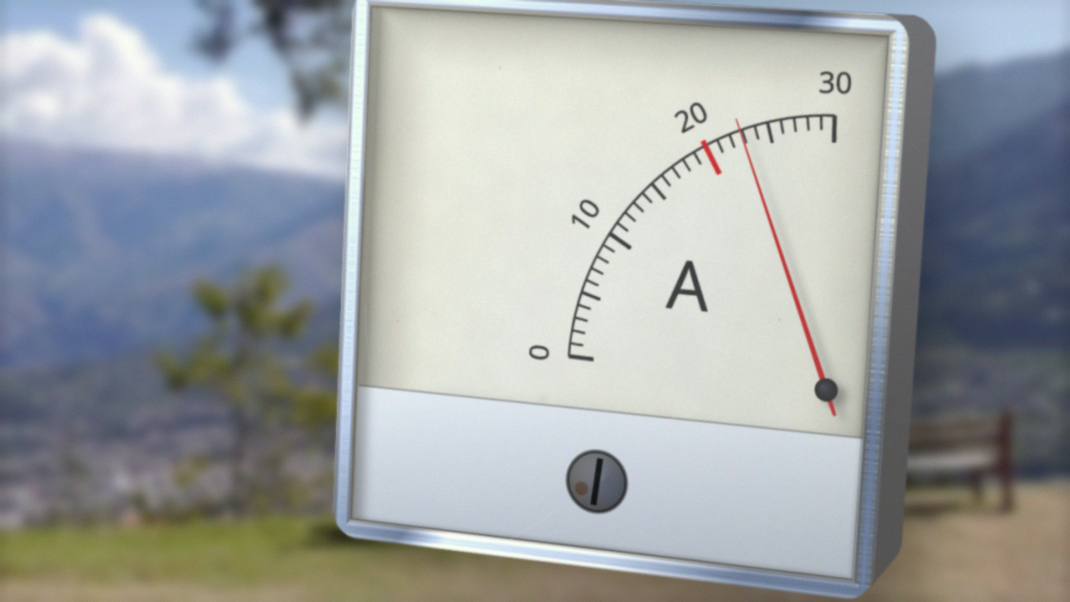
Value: 23 A
